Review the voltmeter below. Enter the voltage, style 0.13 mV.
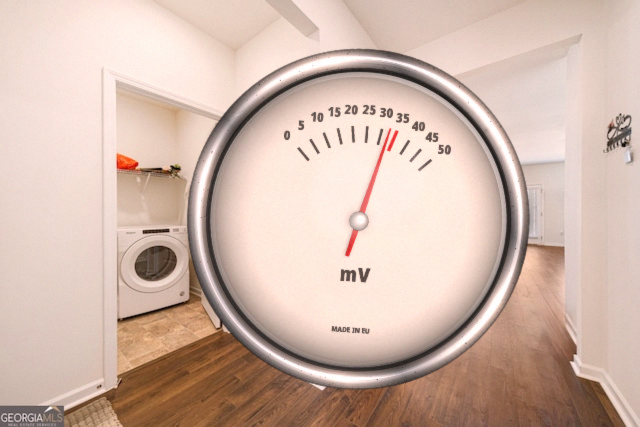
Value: 32.5 mV
